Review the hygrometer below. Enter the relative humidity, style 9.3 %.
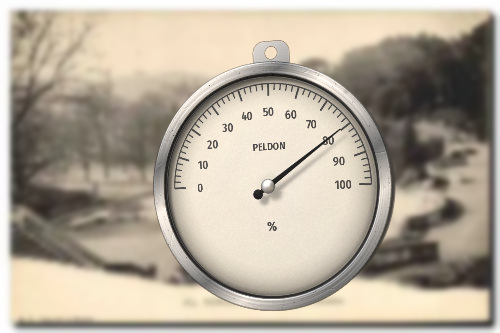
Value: 80 %
